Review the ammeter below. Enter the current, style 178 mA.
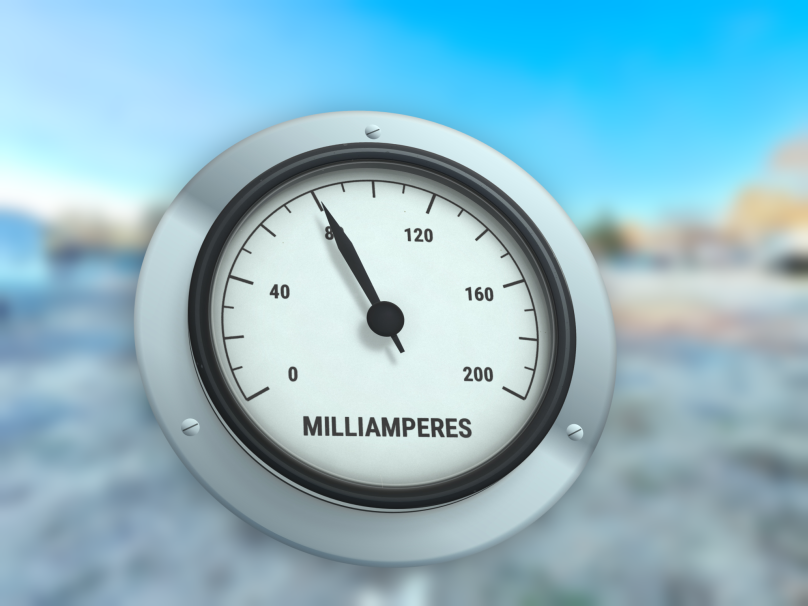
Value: 80 mA
